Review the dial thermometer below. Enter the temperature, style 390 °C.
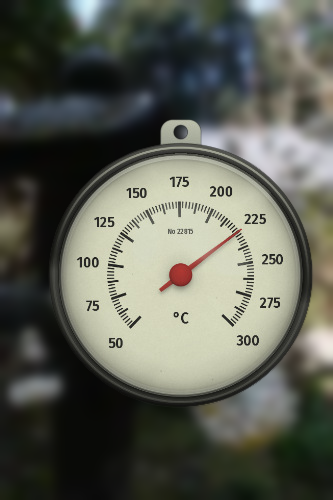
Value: 225 °C
